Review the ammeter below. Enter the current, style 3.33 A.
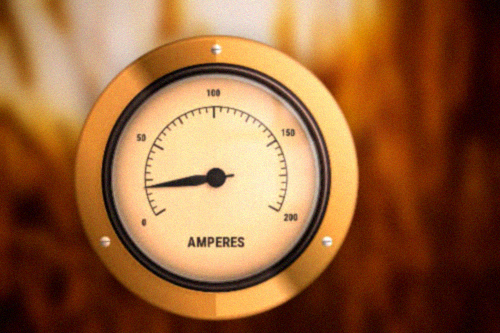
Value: 20 A
